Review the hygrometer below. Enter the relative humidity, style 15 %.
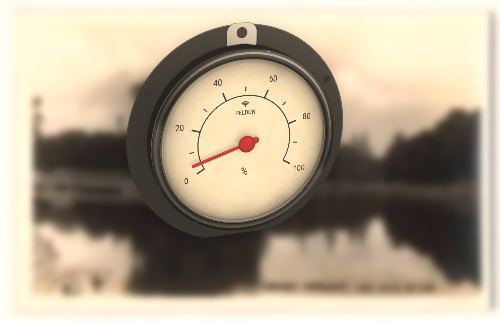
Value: 5 %
